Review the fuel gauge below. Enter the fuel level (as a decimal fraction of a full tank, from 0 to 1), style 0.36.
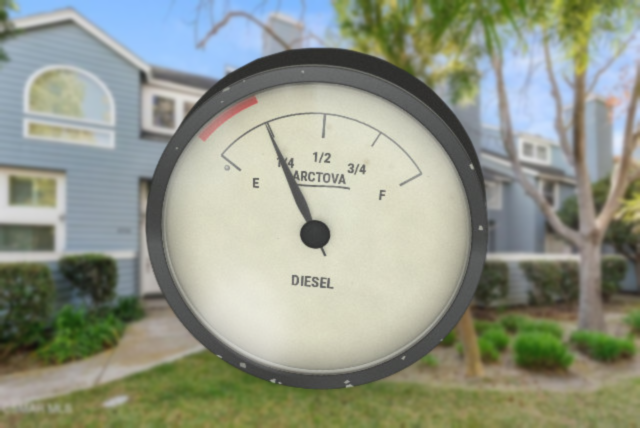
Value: 0.25
